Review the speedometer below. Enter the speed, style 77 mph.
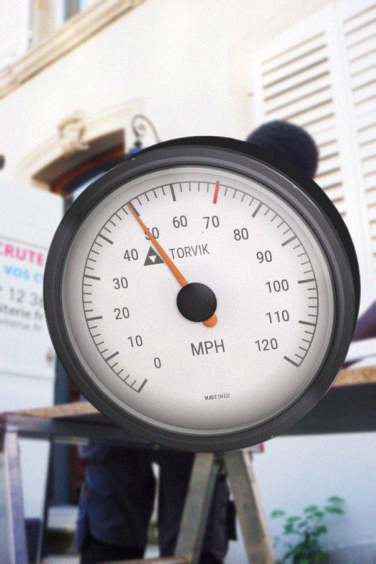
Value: 50 mph
